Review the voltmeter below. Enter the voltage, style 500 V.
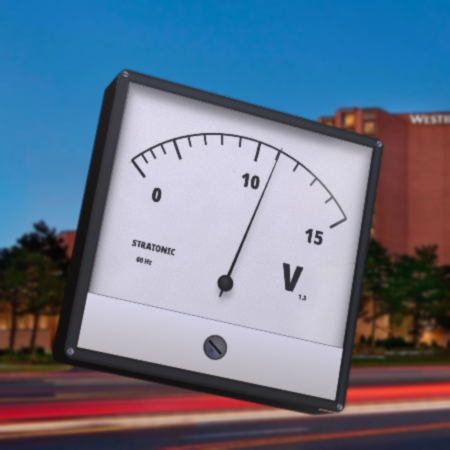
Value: 11 V
